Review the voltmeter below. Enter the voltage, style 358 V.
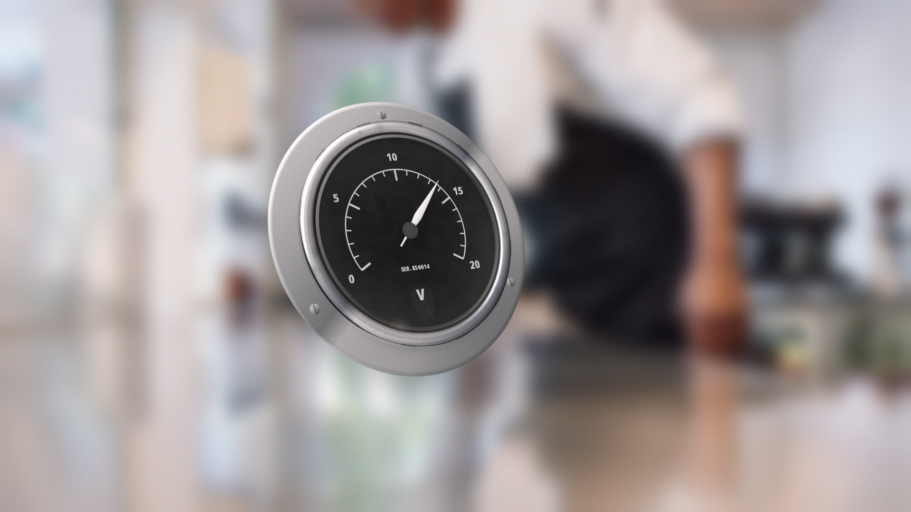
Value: 13.5 V
